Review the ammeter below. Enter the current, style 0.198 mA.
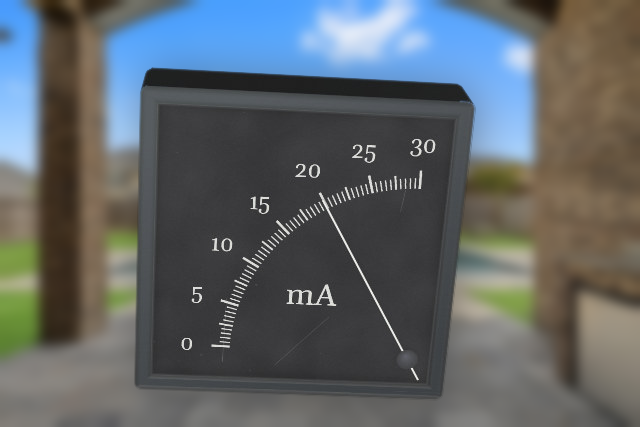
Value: 20 mA
